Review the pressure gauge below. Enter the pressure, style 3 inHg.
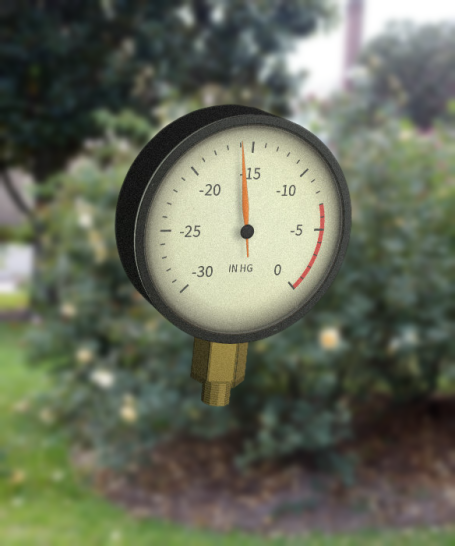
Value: -16 inHg
